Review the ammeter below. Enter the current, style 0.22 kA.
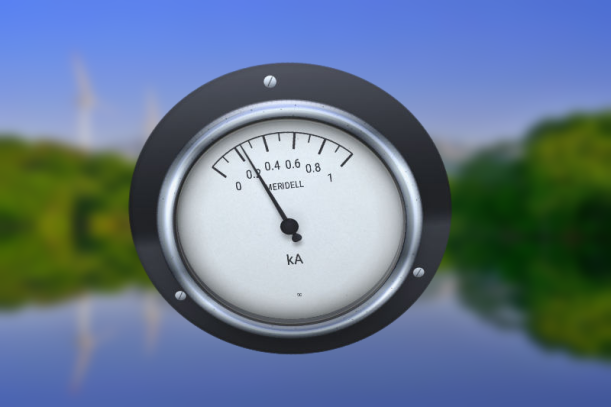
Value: 0.25 kA
